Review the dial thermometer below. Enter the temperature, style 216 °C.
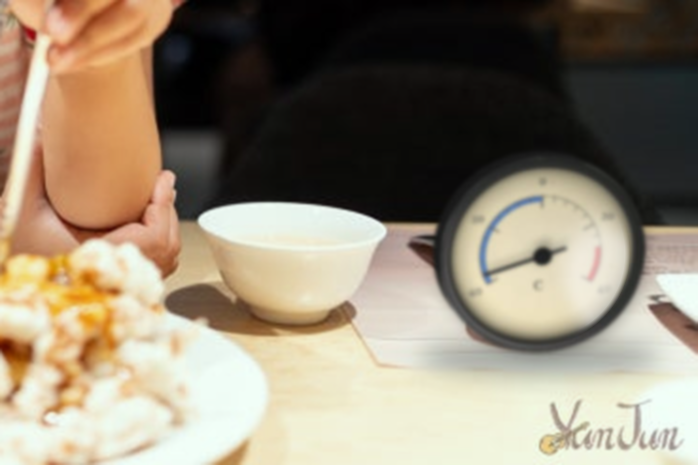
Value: -36 °C
